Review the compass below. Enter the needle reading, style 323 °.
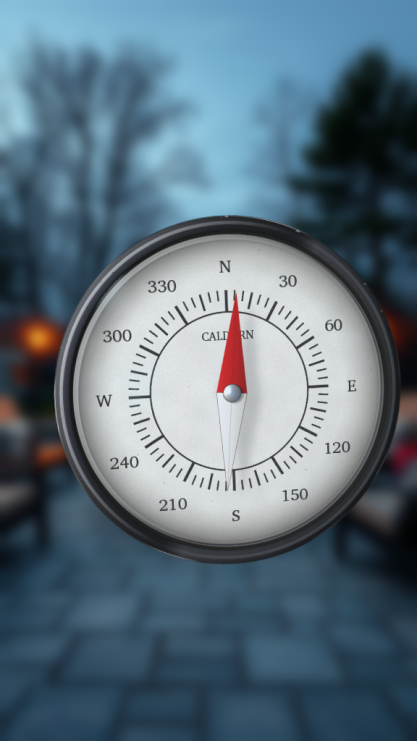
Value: 5 °
